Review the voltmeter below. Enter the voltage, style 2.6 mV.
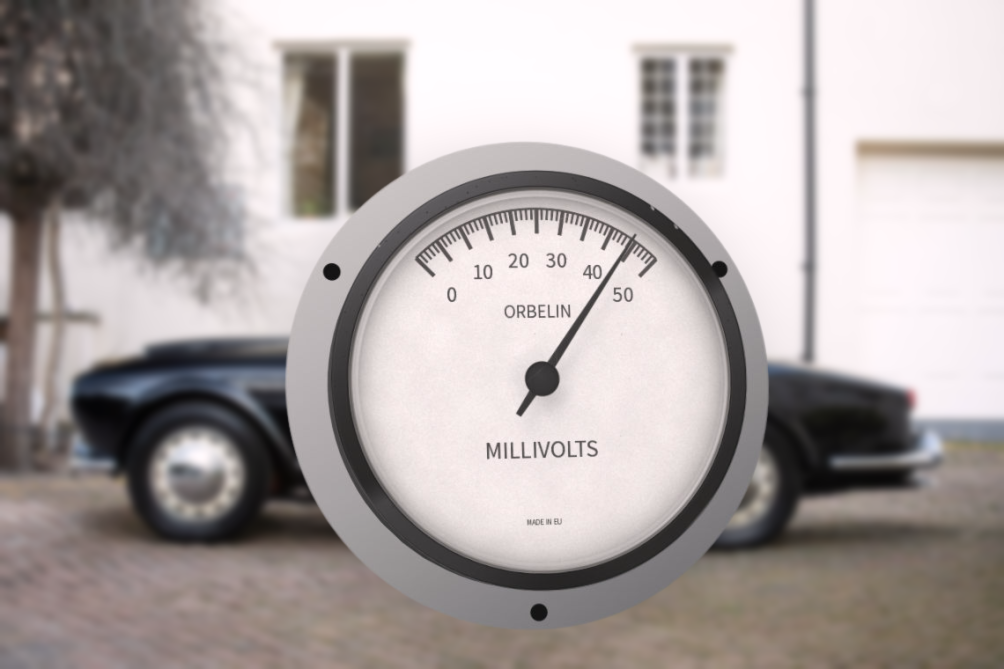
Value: 44 mV
